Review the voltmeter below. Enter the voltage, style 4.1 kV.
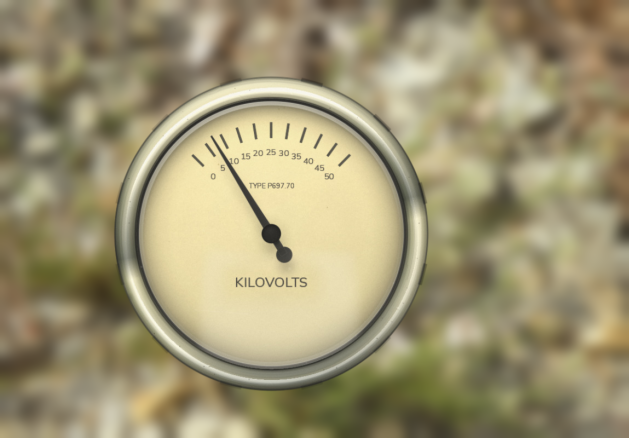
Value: 7.5 kV
